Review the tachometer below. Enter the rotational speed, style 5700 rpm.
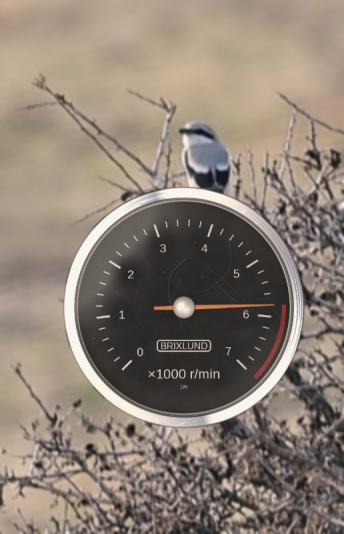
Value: 5800 rpm
